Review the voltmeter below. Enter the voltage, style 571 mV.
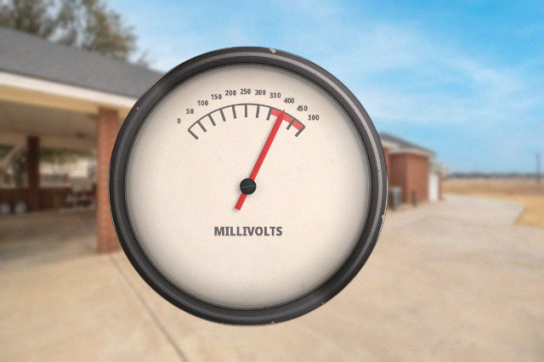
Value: 400 mV
